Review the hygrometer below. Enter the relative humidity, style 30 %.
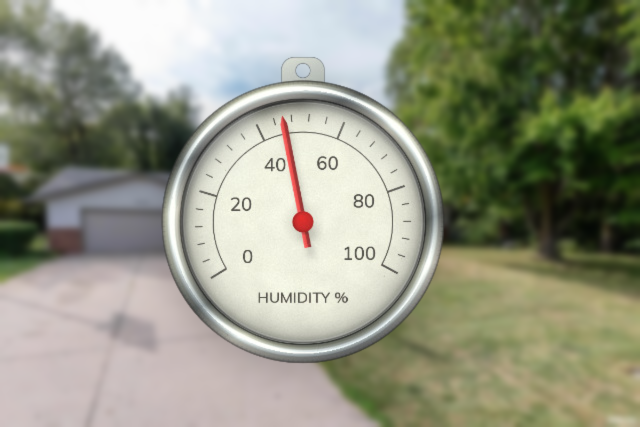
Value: 46 %
